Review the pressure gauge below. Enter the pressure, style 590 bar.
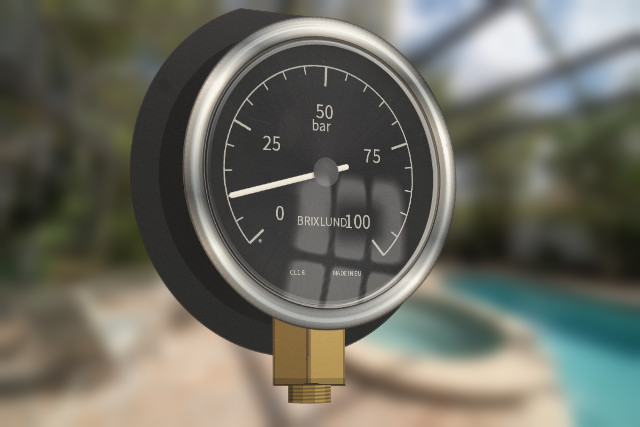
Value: 10 bar
